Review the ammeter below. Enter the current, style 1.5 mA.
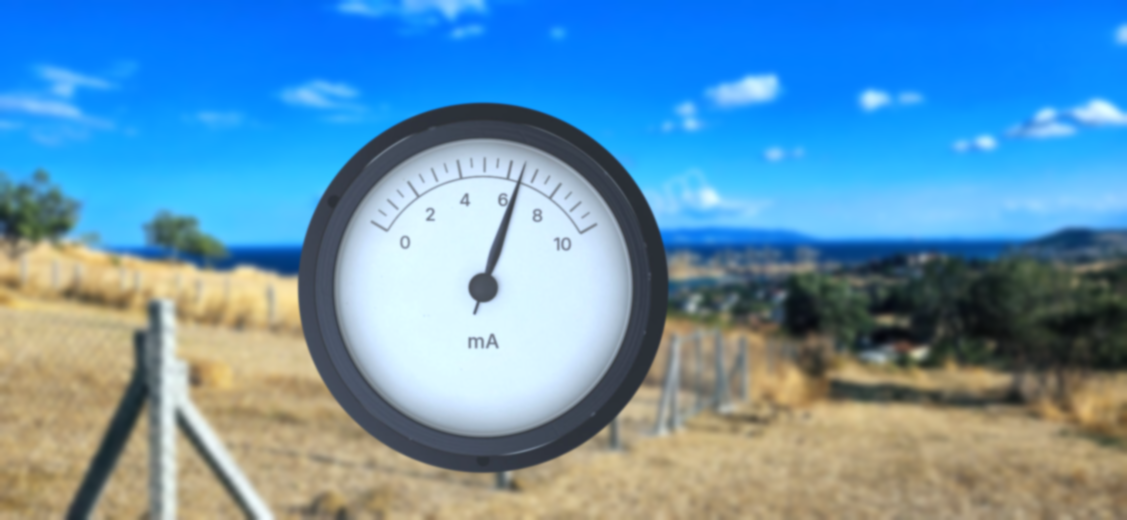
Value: 6.5 mA
